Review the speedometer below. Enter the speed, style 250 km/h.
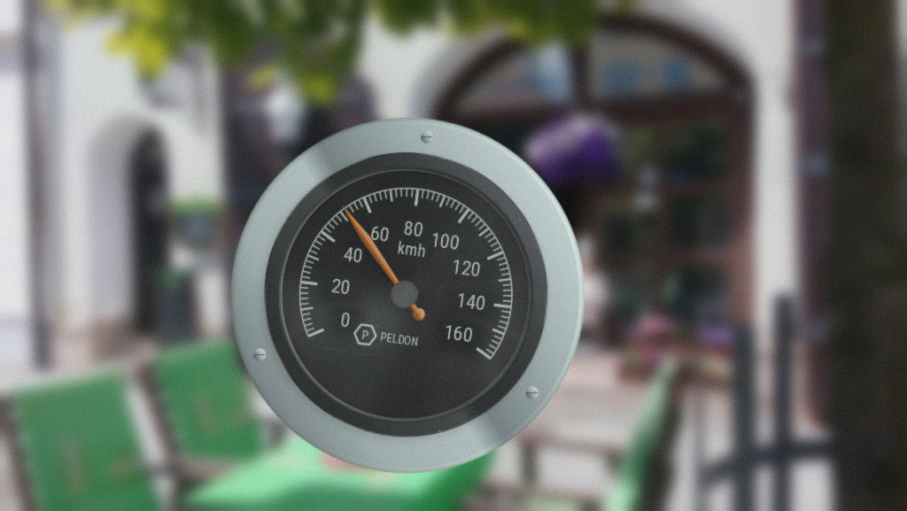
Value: 52 km/h
